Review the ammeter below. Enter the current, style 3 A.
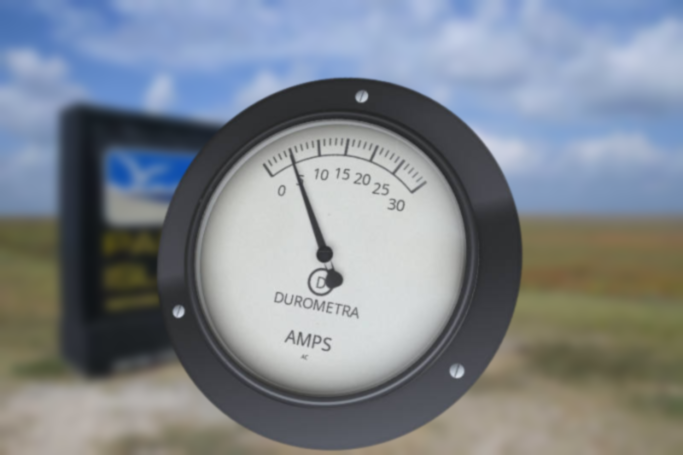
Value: 5 A
